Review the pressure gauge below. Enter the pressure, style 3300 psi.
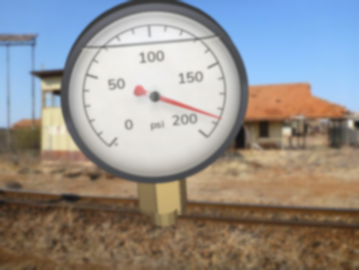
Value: 185 psi
